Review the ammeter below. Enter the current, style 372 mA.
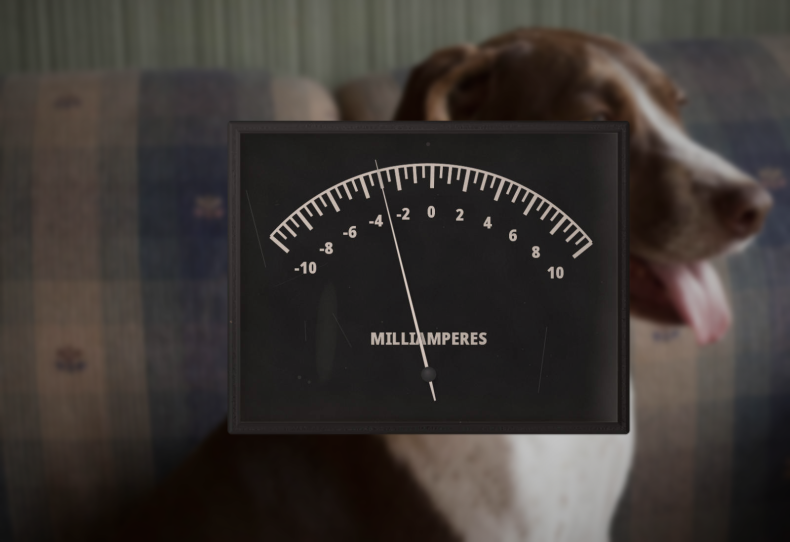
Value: -3 mA
